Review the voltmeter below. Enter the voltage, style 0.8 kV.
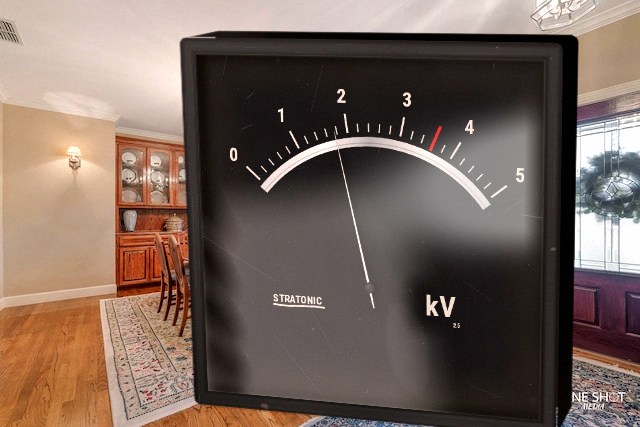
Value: 1.8 kV
